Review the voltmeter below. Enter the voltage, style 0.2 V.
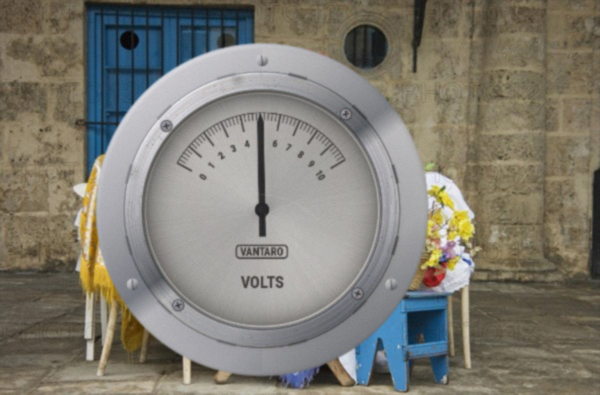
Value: 5 V
